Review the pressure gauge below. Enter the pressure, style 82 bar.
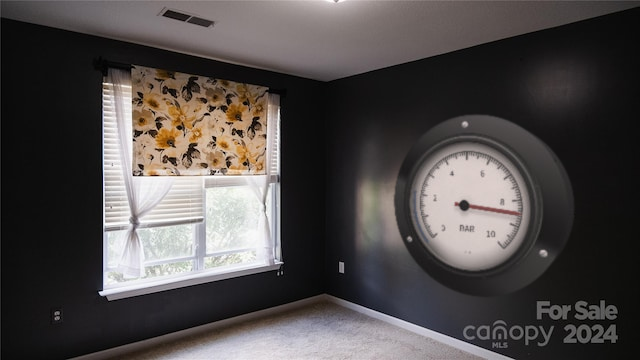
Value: 8.5 bar
